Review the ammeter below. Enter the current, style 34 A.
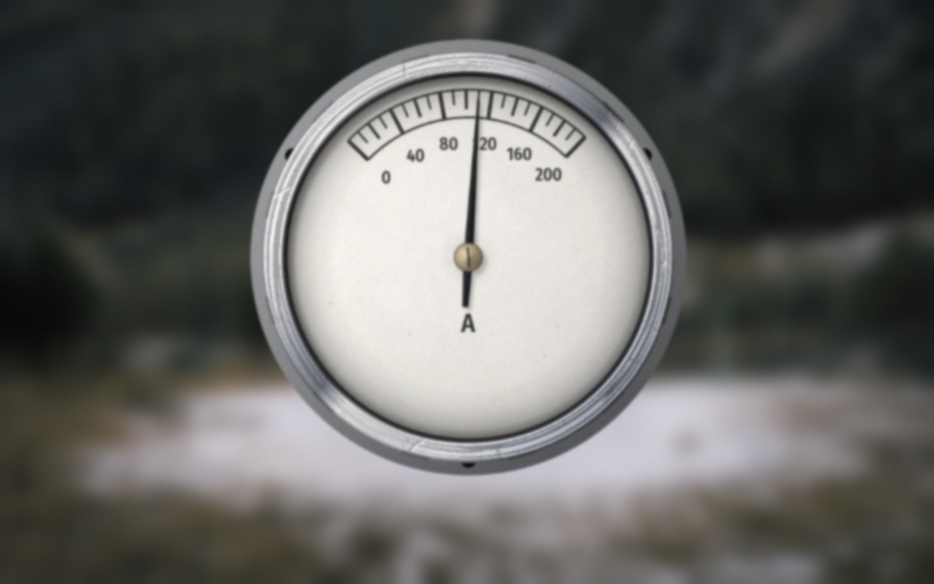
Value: 110 A
